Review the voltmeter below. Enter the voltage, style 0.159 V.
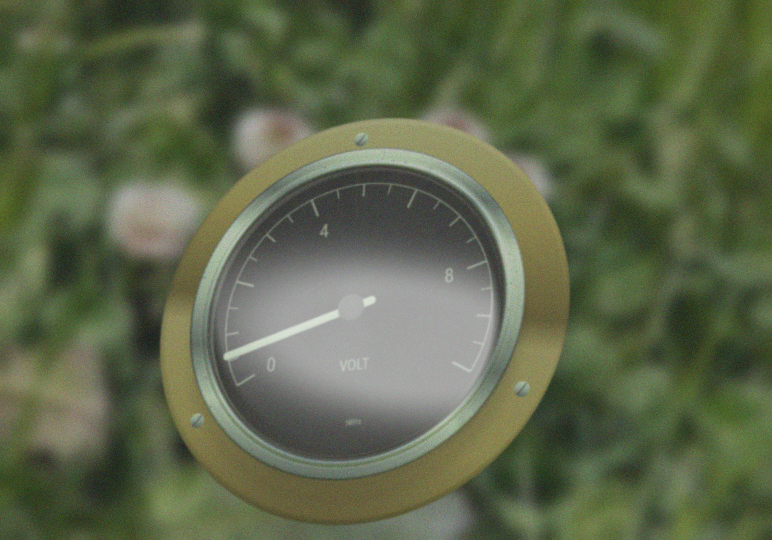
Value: 0.5 V
